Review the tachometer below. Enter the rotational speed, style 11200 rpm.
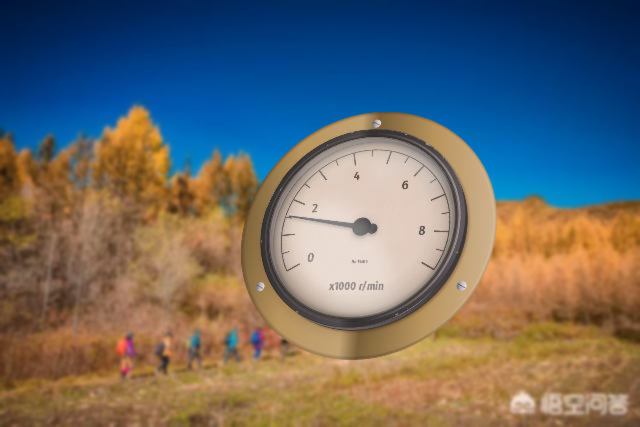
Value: 1500 rpm
